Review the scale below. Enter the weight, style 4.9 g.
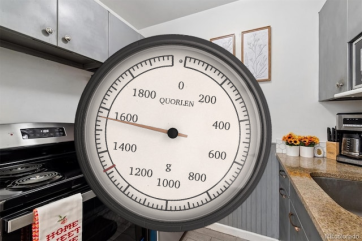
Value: 1560 g
